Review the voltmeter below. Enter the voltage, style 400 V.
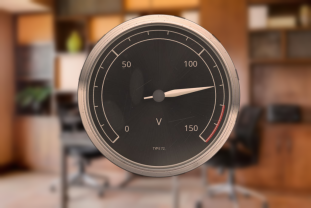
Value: 120 V
